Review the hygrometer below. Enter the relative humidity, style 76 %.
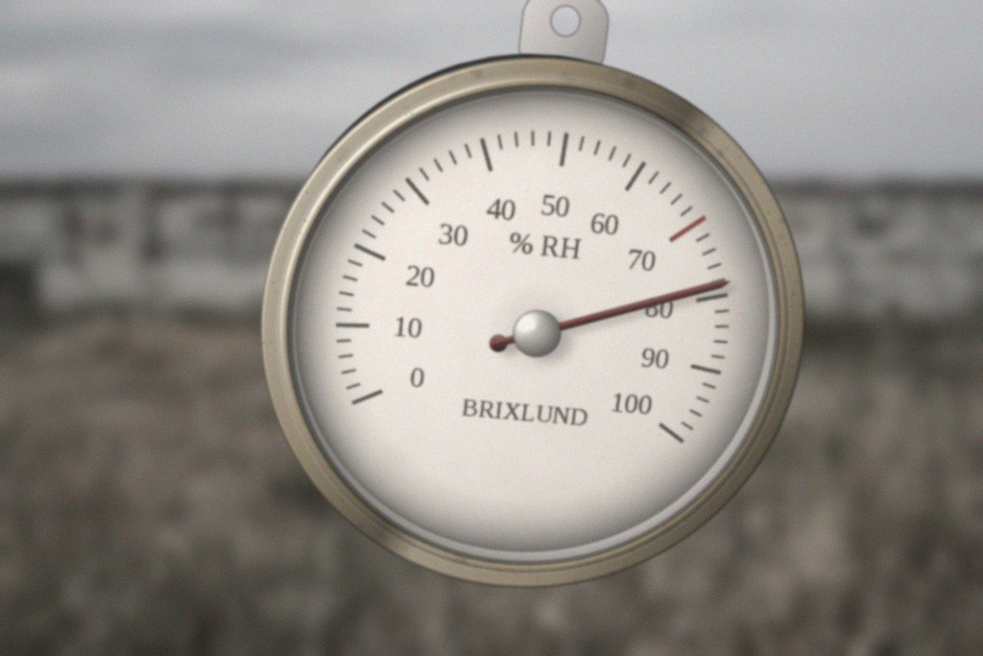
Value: 78 %
